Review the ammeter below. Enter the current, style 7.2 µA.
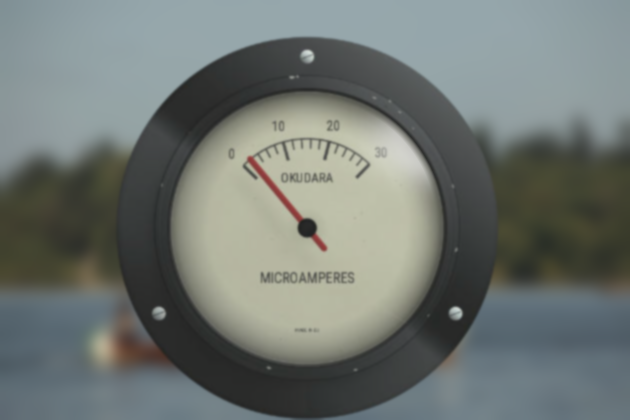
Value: 2 µA
